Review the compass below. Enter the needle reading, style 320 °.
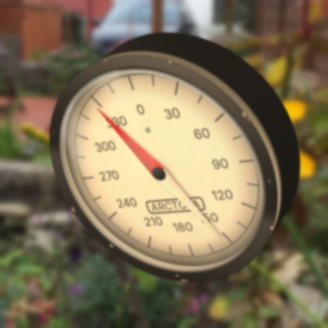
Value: 330 °
